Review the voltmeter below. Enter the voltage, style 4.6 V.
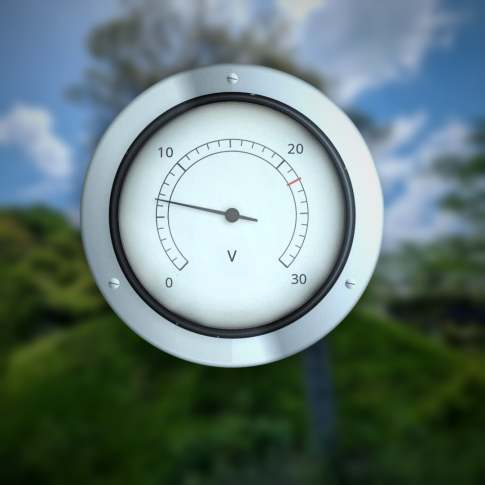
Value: 6.5 V
